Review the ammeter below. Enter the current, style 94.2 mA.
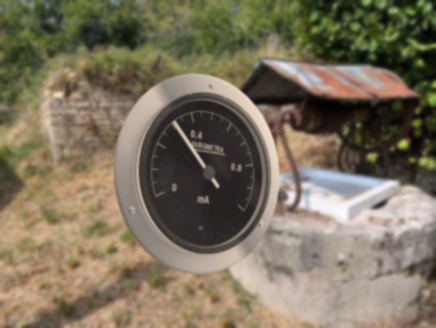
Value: 0.3 mA
